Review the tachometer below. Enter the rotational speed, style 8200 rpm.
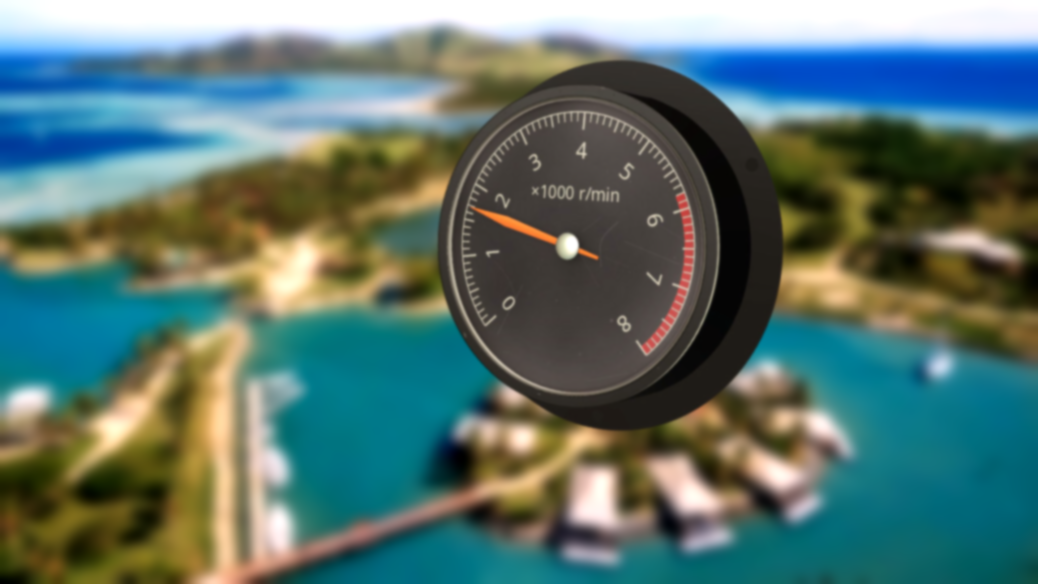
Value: 1700 rpm
